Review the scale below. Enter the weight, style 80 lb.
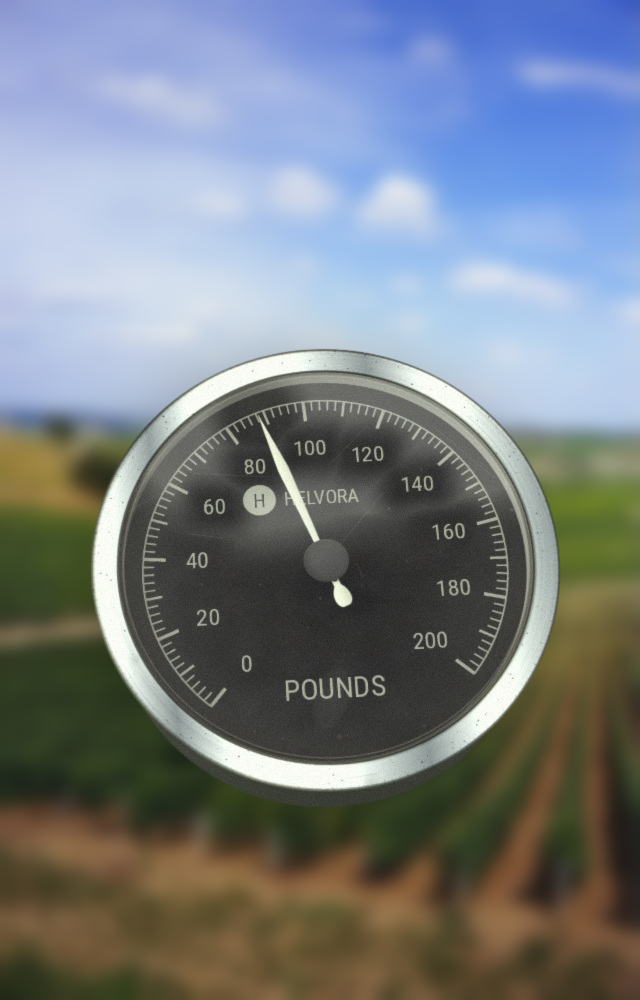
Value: 88 lb
